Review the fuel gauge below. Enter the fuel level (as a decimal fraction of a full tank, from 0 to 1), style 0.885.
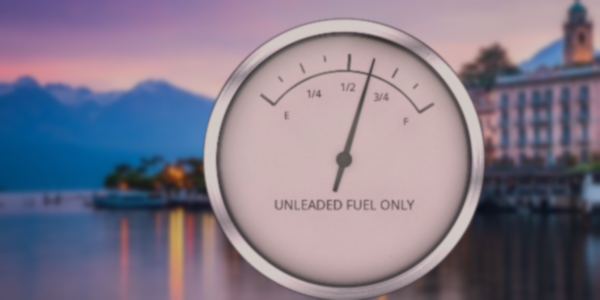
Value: 0.625
